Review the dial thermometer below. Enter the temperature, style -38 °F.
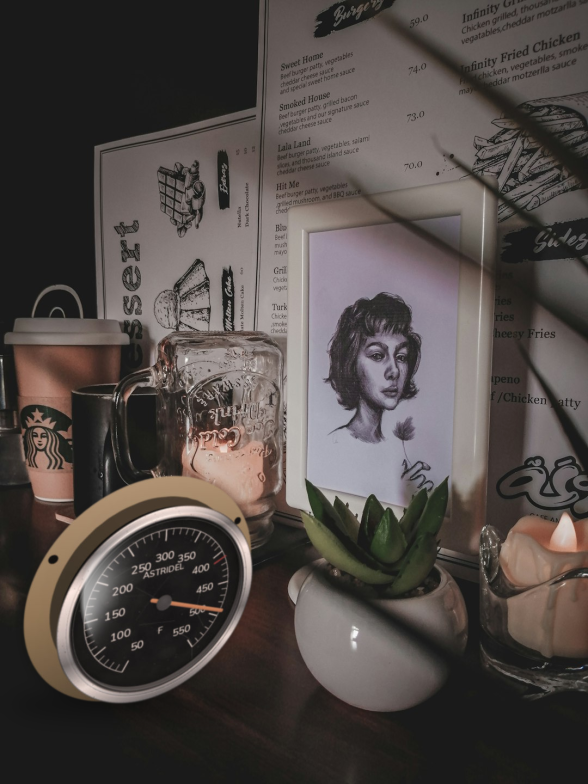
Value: 490 °F
